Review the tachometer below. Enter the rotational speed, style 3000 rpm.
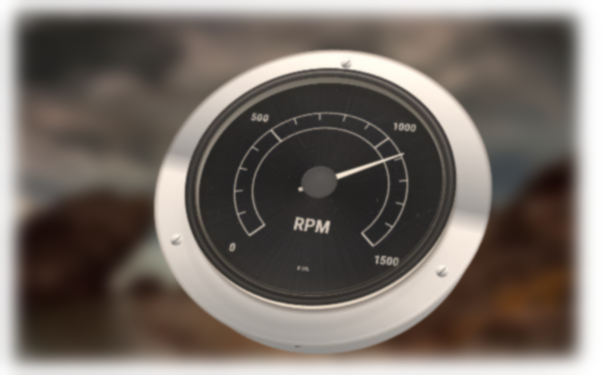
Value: 1100 rpm
